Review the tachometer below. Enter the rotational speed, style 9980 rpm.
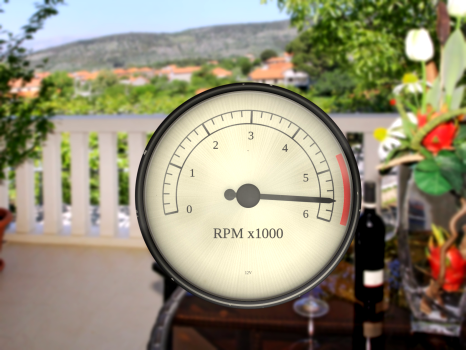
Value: 5600 rpm
